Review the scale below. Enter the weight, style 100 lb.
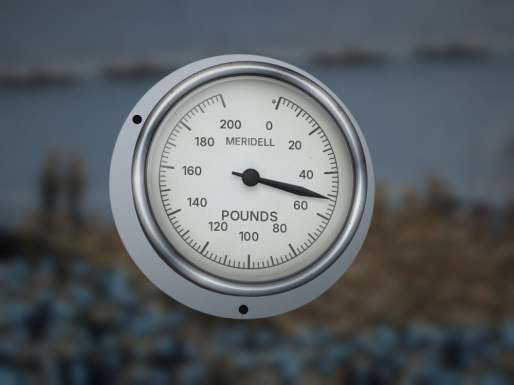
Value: 52 lb
